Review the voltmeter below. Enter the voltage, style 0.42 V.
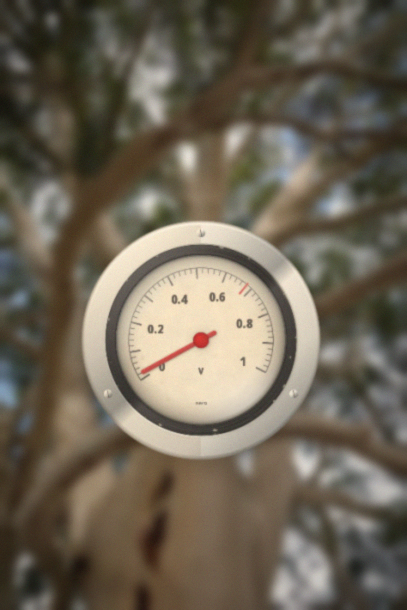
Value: 0.02 V
